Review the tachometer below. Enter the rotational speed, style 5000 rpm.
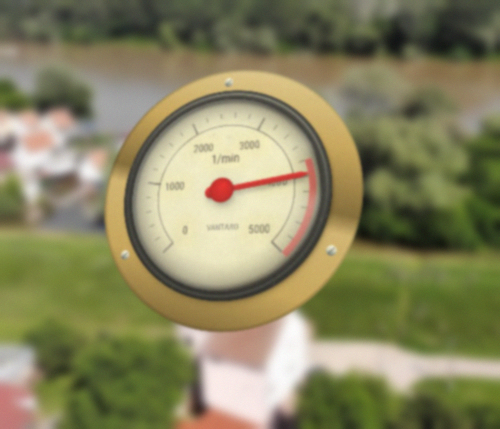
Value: 4000 rpm
